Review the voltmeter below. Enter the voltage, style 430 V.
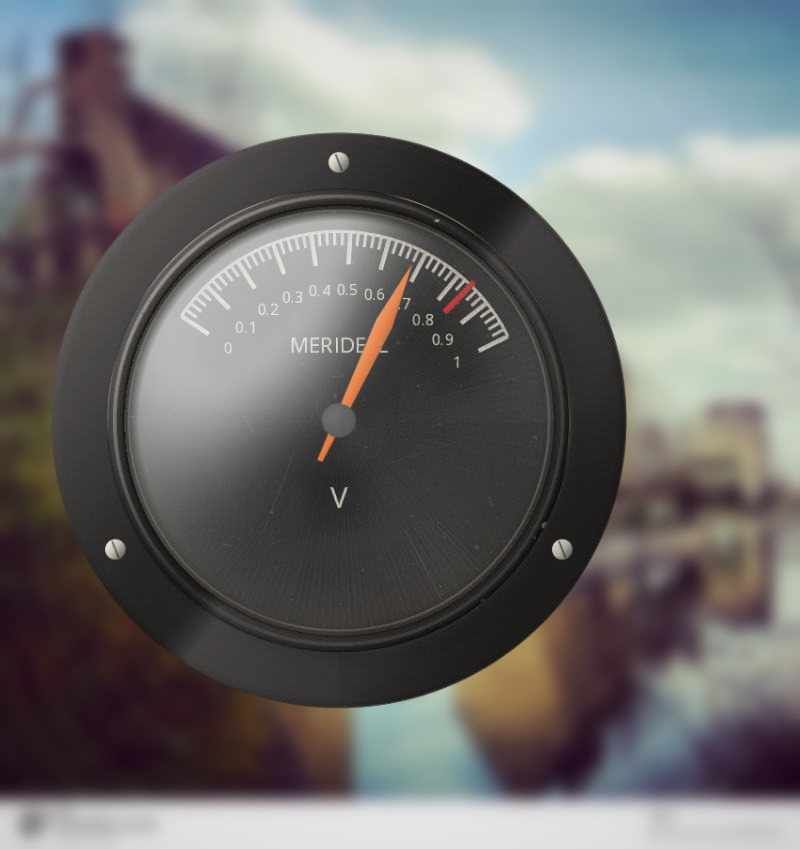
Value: 0.68 V
